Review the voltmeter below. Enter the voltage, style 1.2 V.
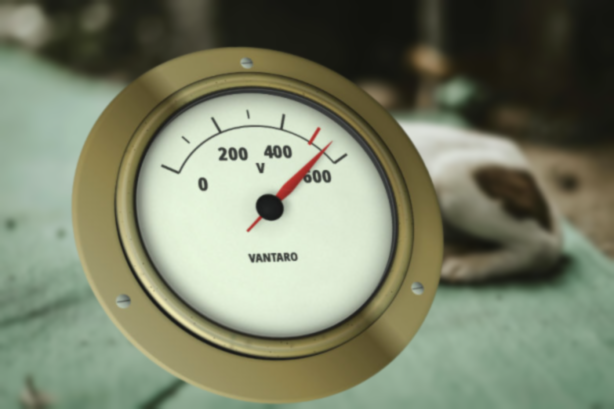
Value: 550 V
